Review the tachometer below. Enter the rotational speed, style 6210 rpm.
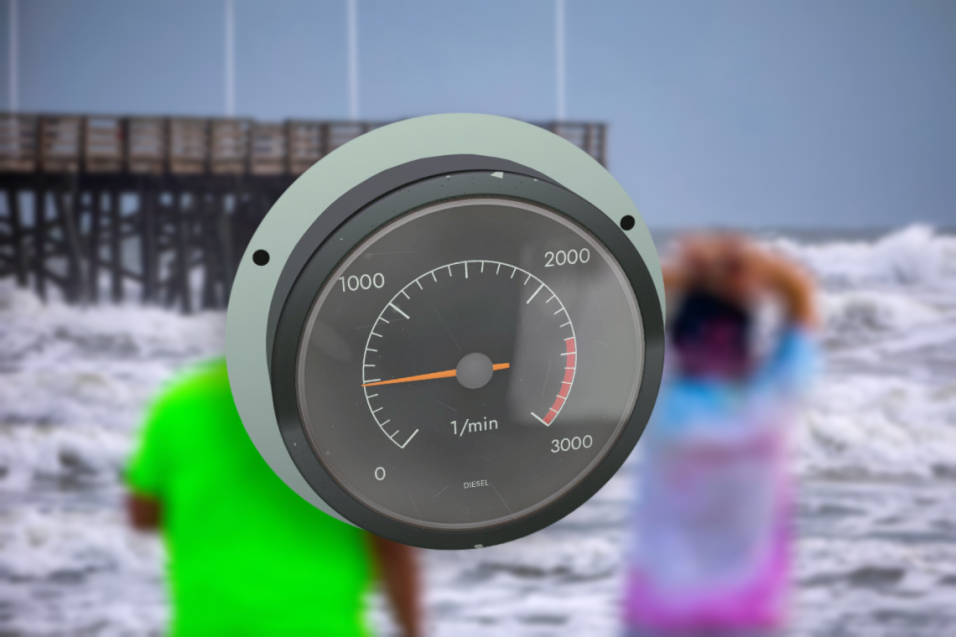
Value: 500 rpm
